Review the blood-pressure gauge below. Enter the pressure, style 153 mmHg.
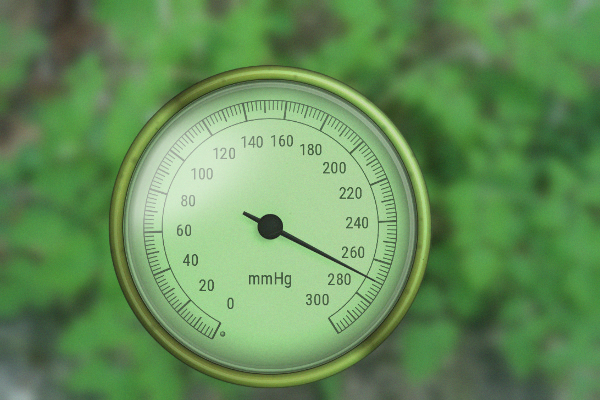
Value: 270 mmHg
